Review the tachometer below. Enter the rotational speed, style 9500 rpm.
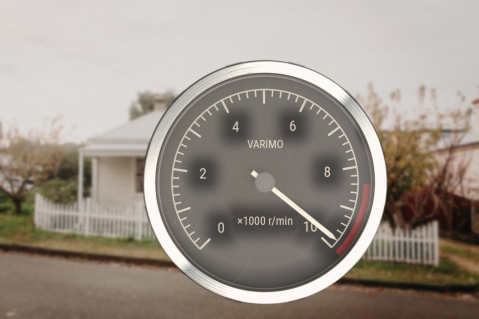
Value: 9800 rpm
